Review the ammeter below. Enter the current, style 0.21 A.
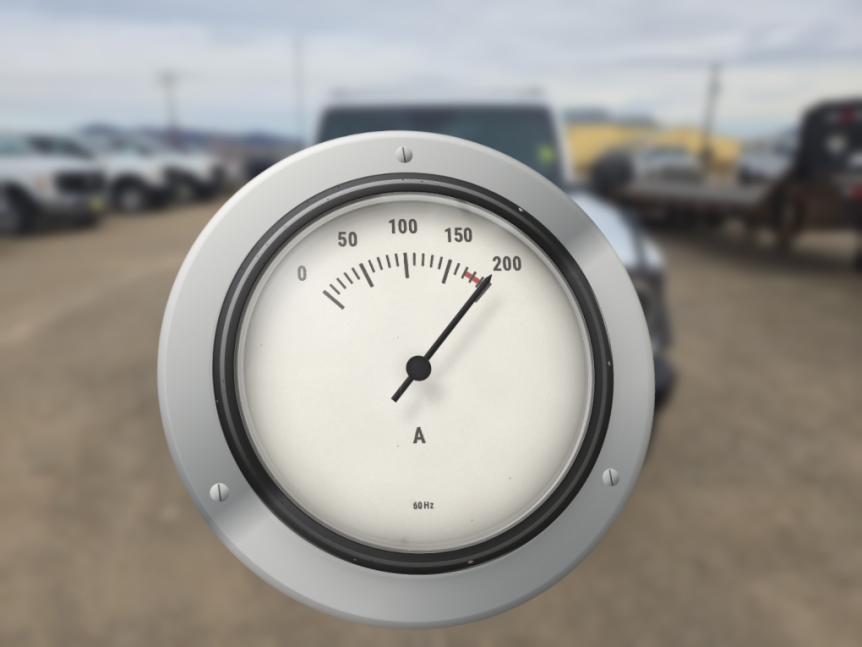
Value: 195 A
